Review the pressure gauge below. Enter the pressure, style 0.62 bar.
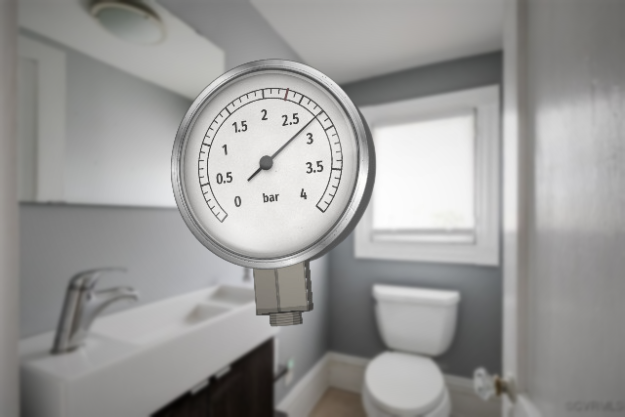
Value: 2.8 bar
